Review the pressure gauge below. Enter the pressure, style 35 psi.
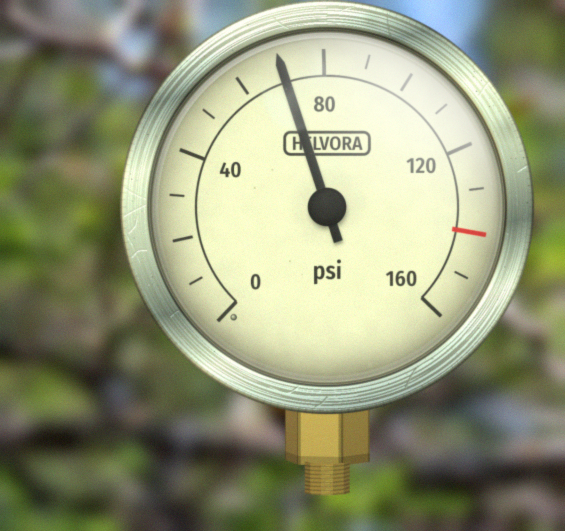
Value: 70 psi
